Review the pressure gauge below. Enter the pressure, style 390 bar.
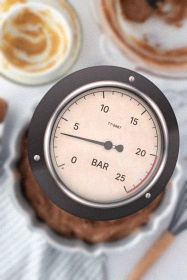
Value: 3.5 bar
